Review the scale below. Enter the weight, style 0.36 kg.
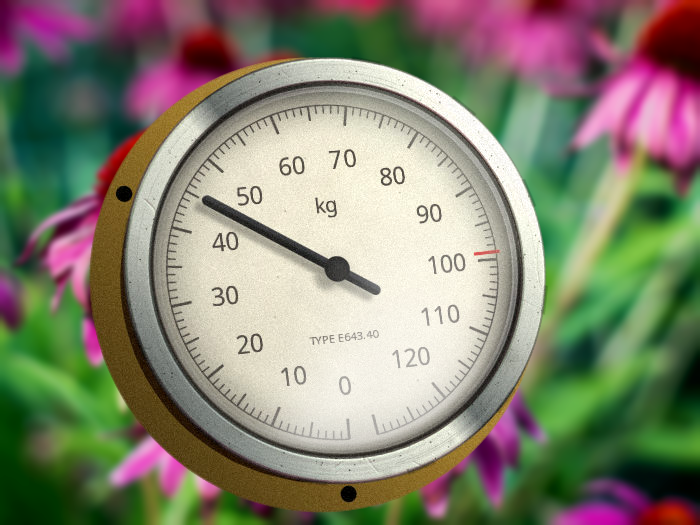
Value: 45 kg
